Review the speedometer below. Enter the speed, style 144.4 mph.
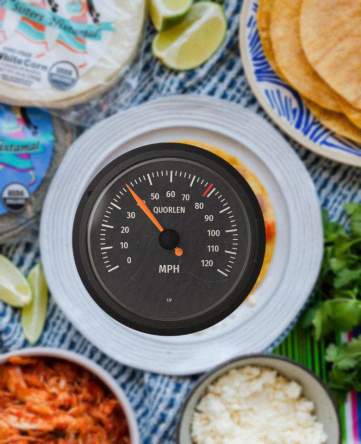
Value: 40 mph
